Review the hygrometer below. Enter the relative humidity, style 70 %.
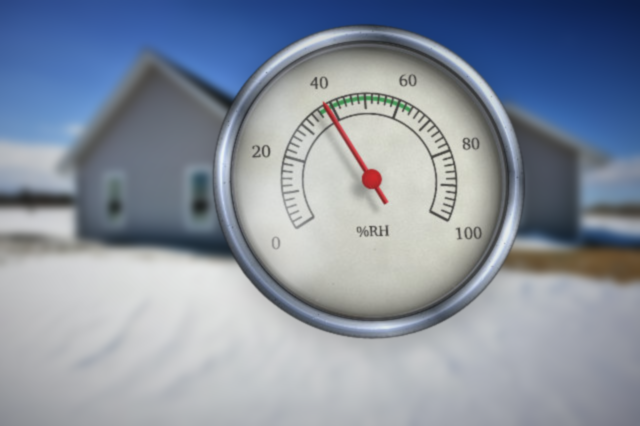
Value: 38 %
